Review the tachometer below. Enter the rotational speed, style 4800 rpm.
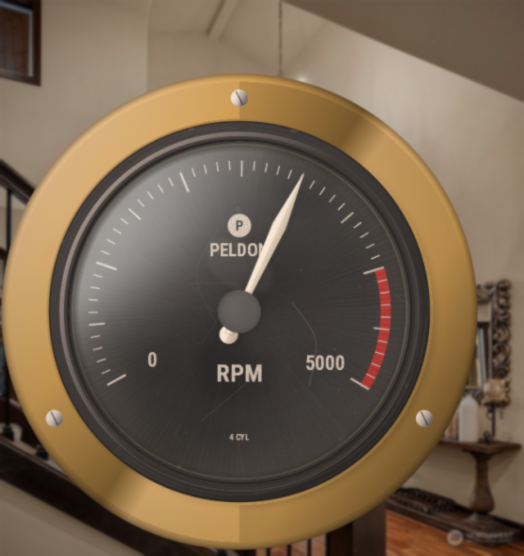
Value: 3000 rpm
